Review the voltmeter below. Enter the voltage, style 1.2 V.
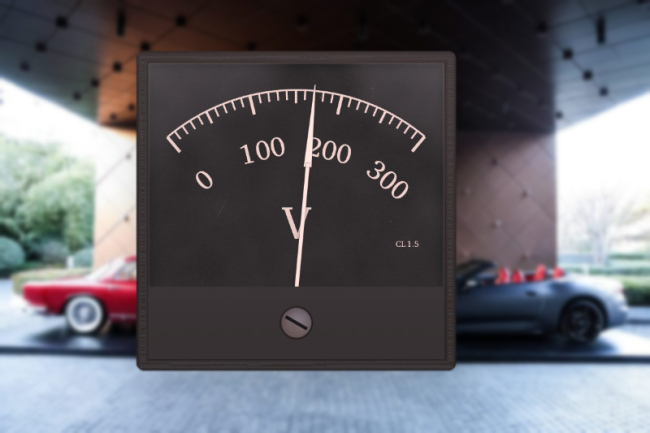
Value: 170 V
